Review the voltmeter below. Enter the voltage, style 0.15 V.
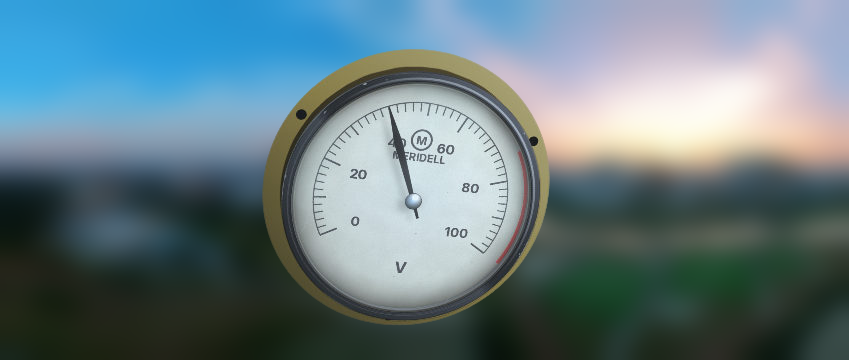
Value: 40 V
